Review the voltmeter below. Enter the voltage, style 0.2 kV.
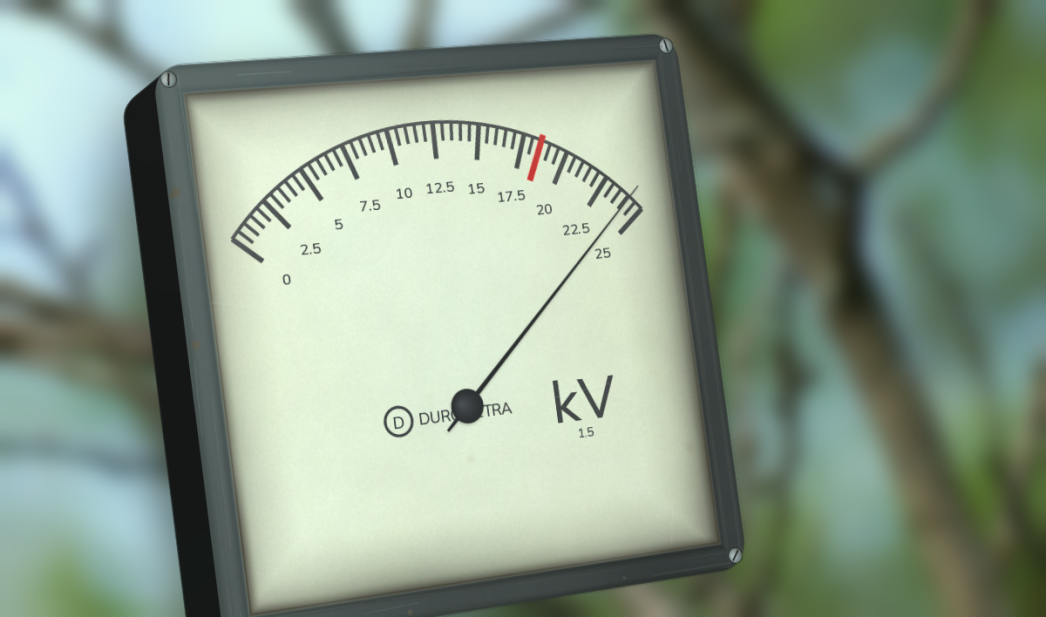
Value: 24 kV
